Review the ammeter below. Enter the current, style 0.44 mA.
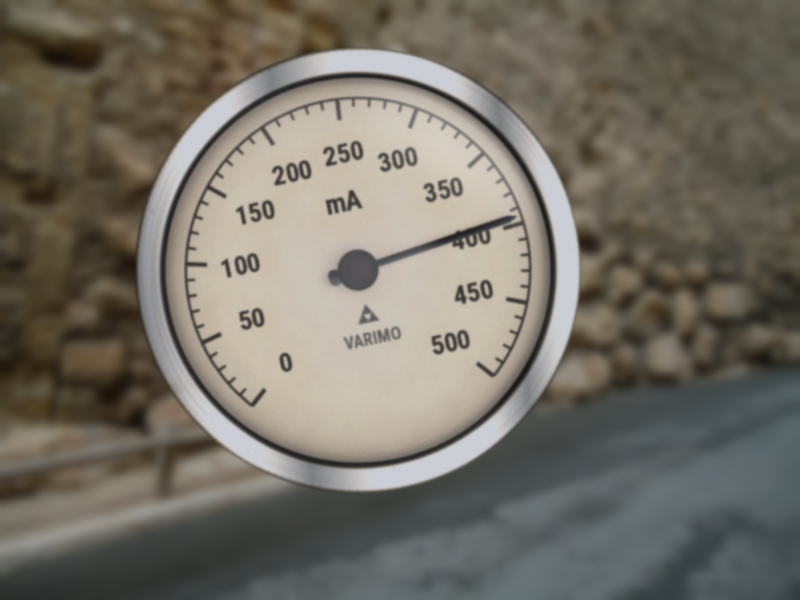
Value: 395 mA
